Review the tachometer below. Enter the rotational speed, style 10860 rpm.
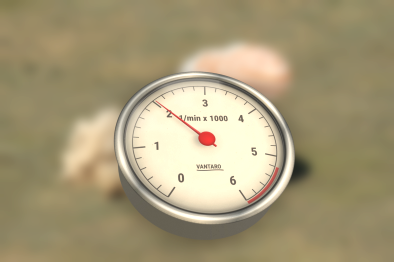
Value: 2000 rpm
